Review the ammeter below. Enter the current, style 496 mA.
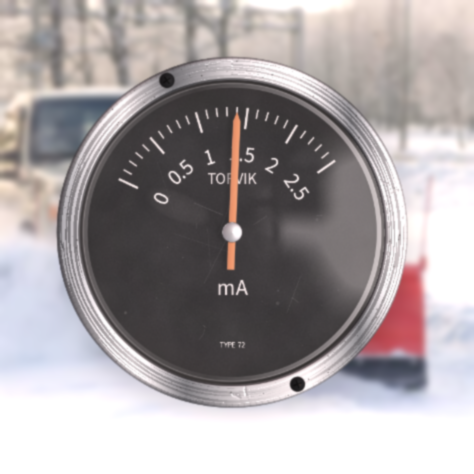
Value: 1.4 mA
